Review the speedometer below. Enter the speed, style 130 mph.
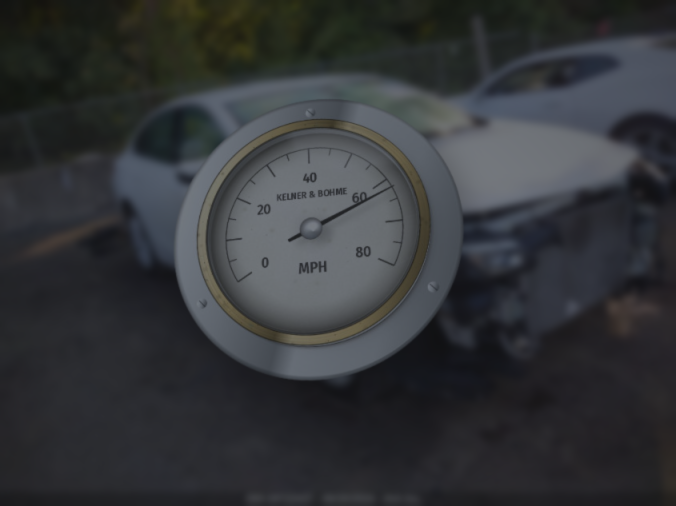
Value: 62.5 mph
